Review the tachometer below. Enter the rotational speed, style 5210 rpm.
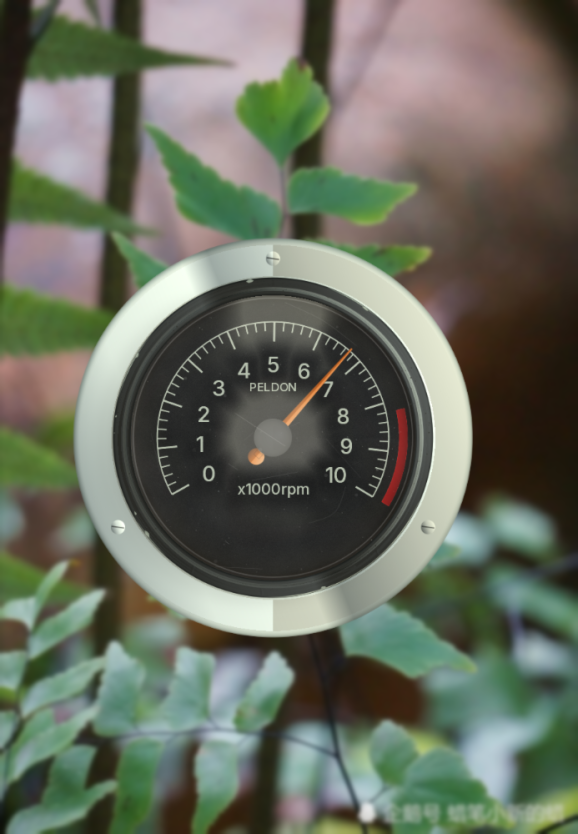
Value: 6700 rpm
